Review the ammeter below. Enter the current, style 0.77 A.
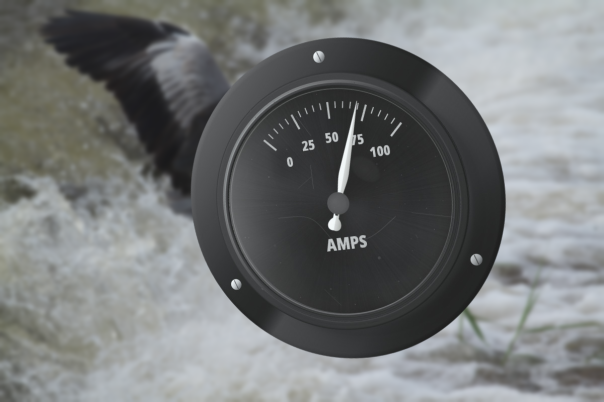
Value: 70 A
